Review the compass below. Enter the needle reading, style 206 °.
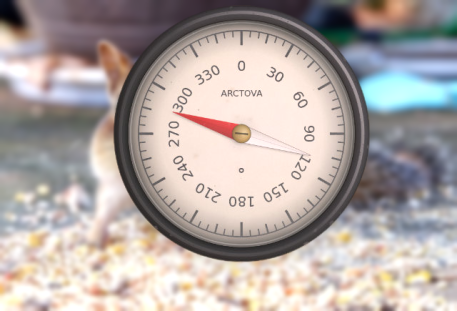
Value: 287.5 °
